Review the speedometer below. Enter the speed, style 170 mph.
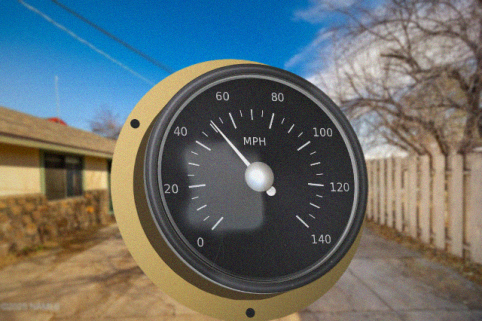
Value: 50 mph
